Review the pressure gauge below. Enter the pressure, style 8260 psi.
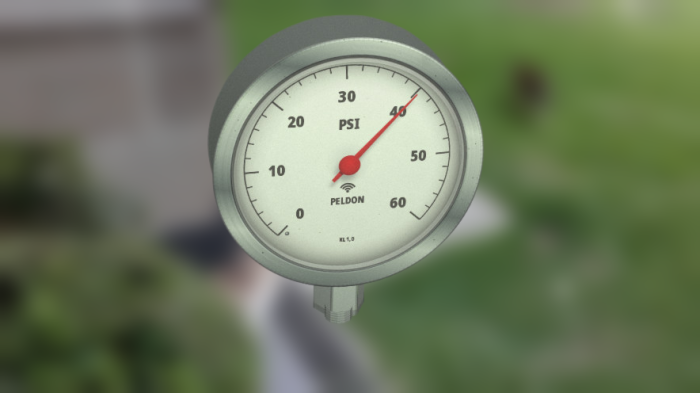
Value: 40 psi
